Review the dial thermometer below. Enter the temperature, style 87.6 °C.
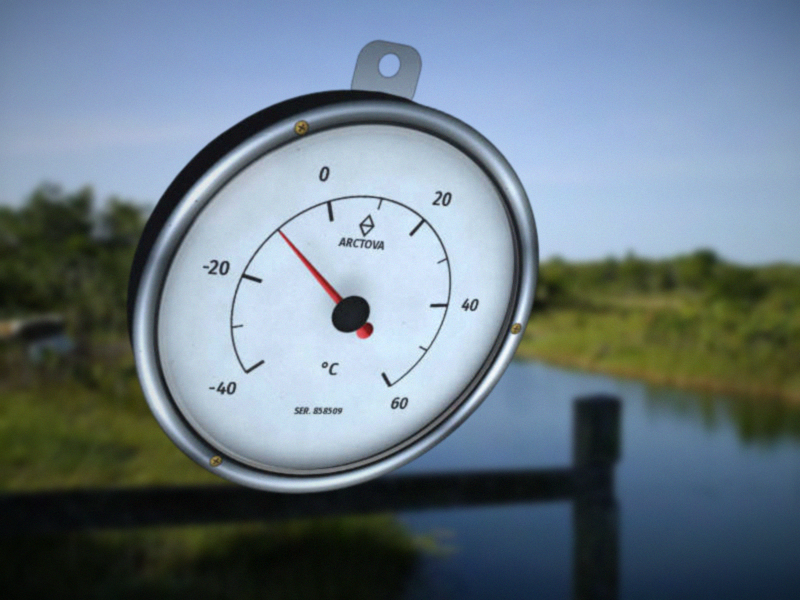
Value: -10 °C
